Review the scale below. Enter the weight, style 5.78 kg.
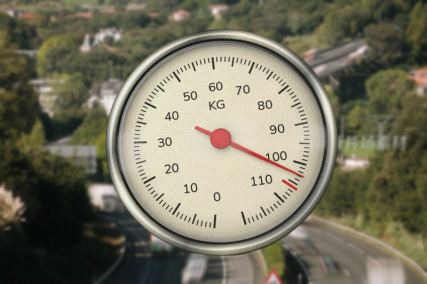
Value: 103 kg
